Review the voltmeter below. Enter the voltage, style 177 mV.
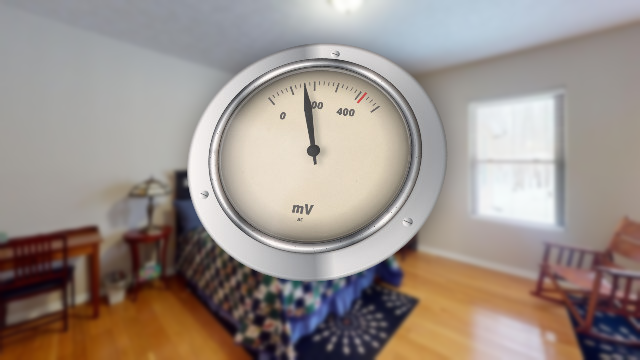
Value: 160 mV
